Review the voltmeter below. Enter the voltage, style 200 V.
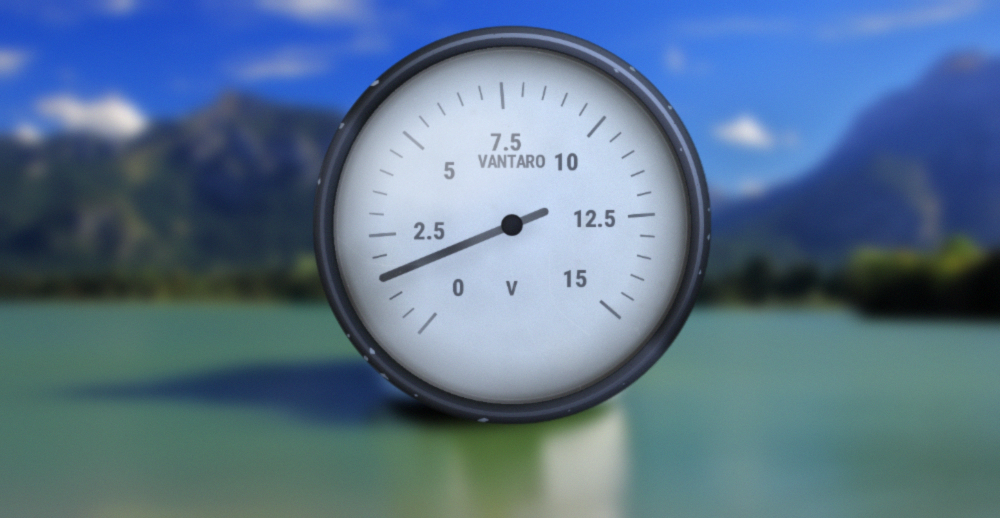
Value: 1.5 V
